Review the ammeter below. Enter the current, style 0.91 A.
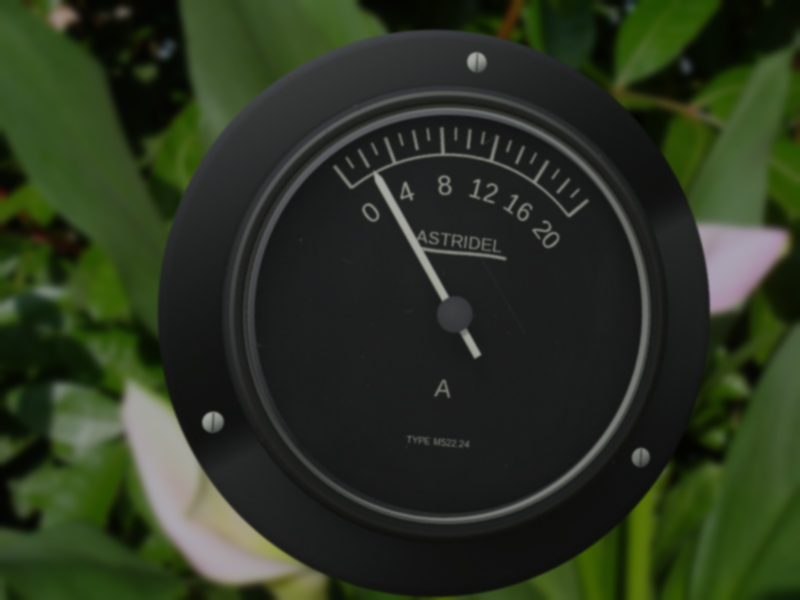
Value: 2 A
